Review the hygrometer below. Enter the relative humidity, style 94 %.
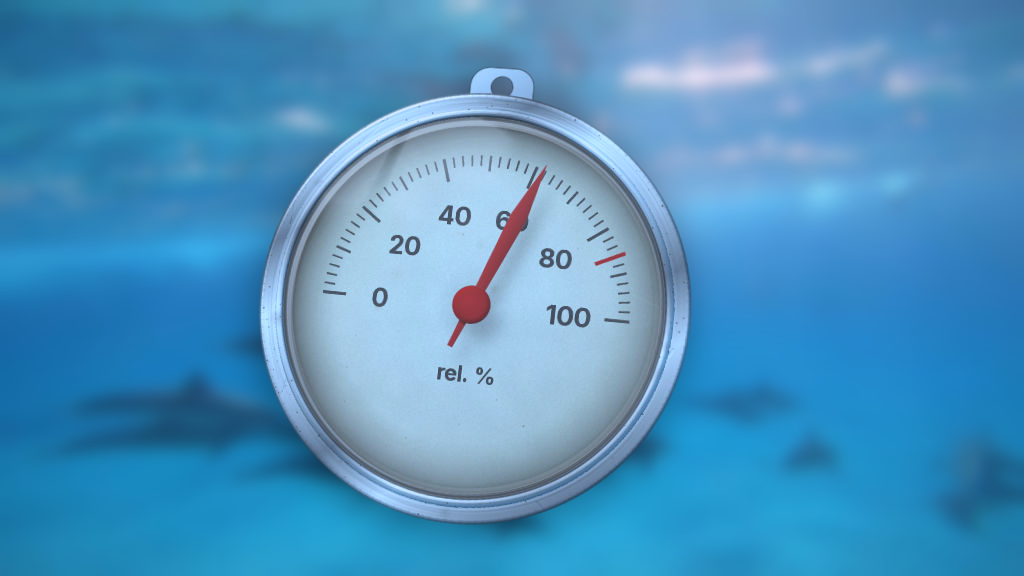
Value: 62 %
